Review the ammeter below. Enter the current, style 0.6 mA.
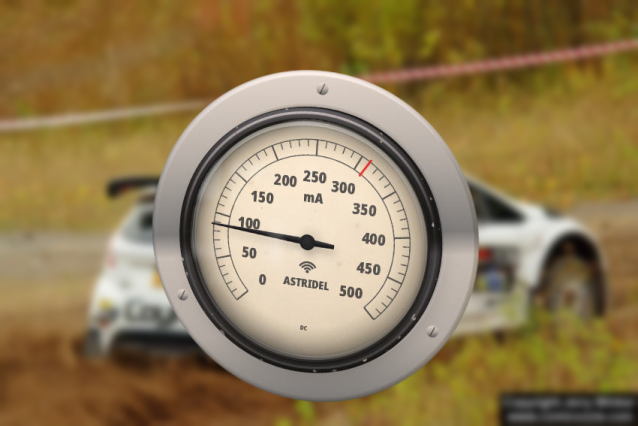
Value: 90 mA
